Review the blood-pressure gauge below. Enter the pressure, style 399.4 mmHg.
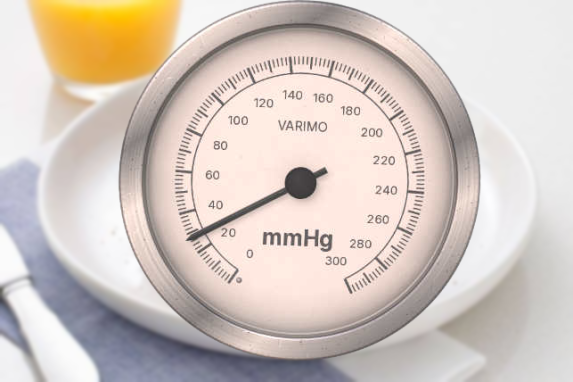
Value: 28 mmHg
